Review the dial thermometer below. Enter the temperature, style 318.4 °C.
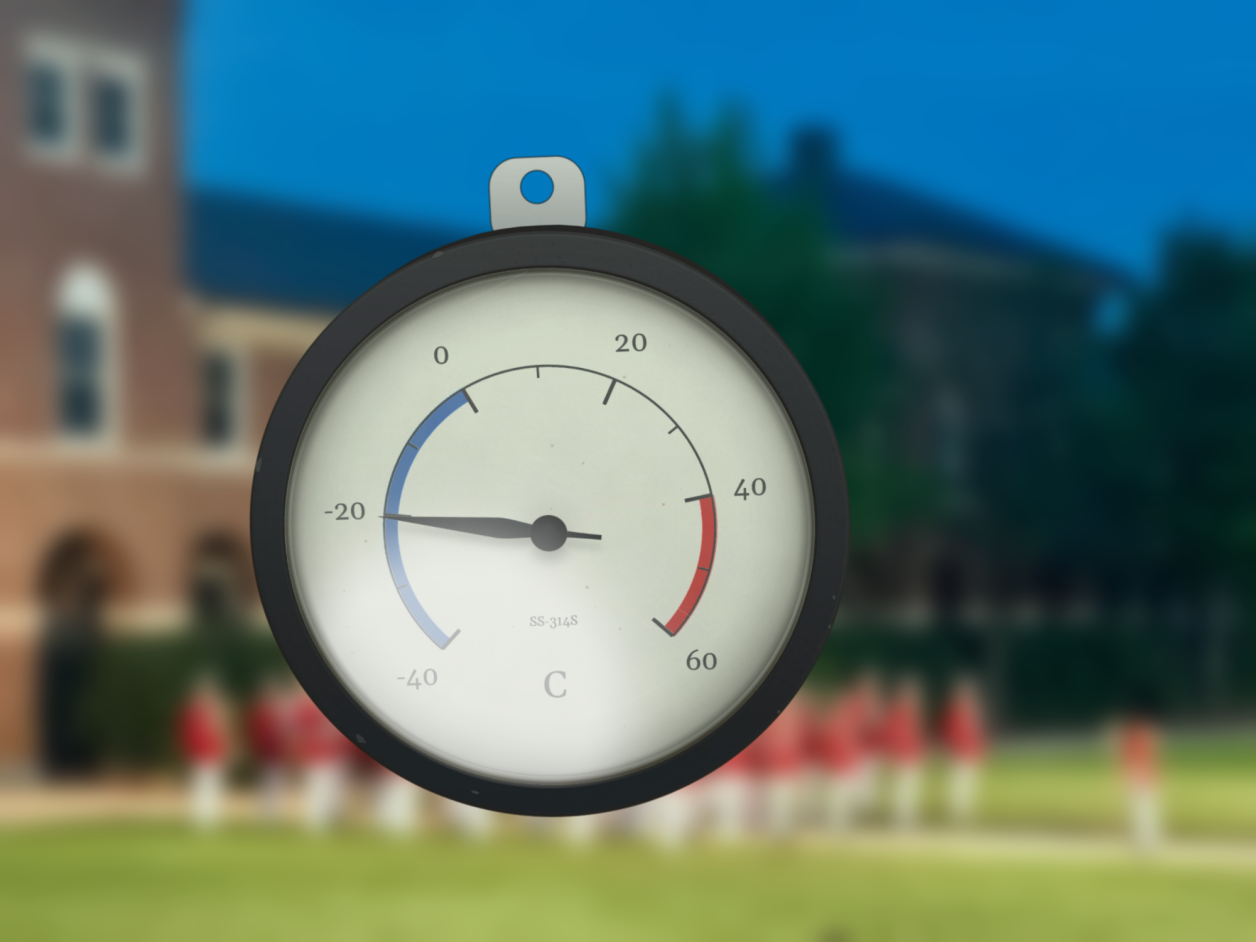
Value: -20 °C
